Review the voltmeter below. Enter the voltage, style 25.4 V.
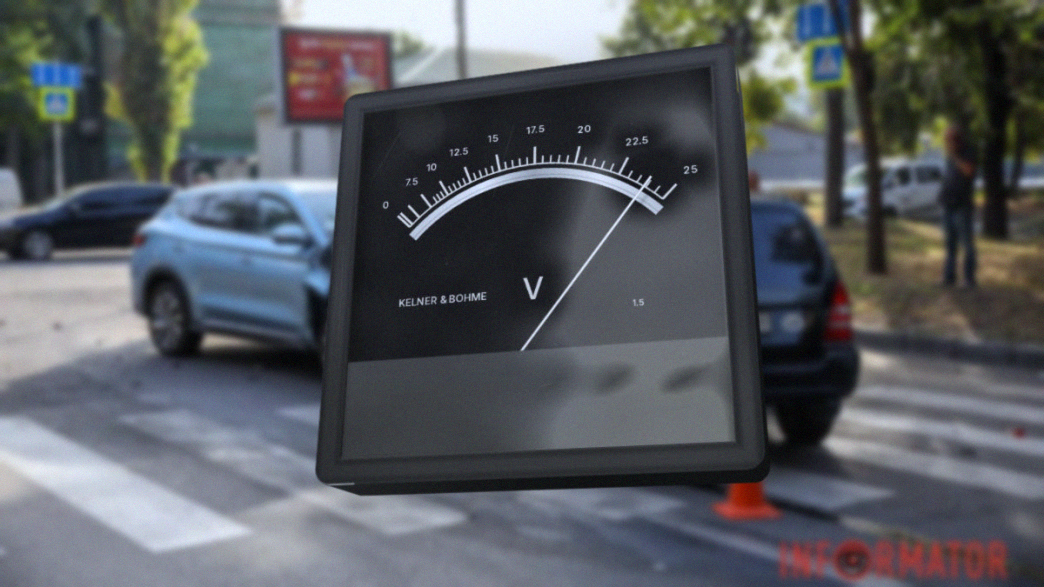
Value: 24 V
